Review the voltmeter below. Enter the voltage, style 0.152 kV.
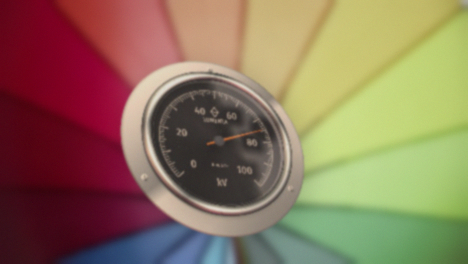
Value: 75 kV
